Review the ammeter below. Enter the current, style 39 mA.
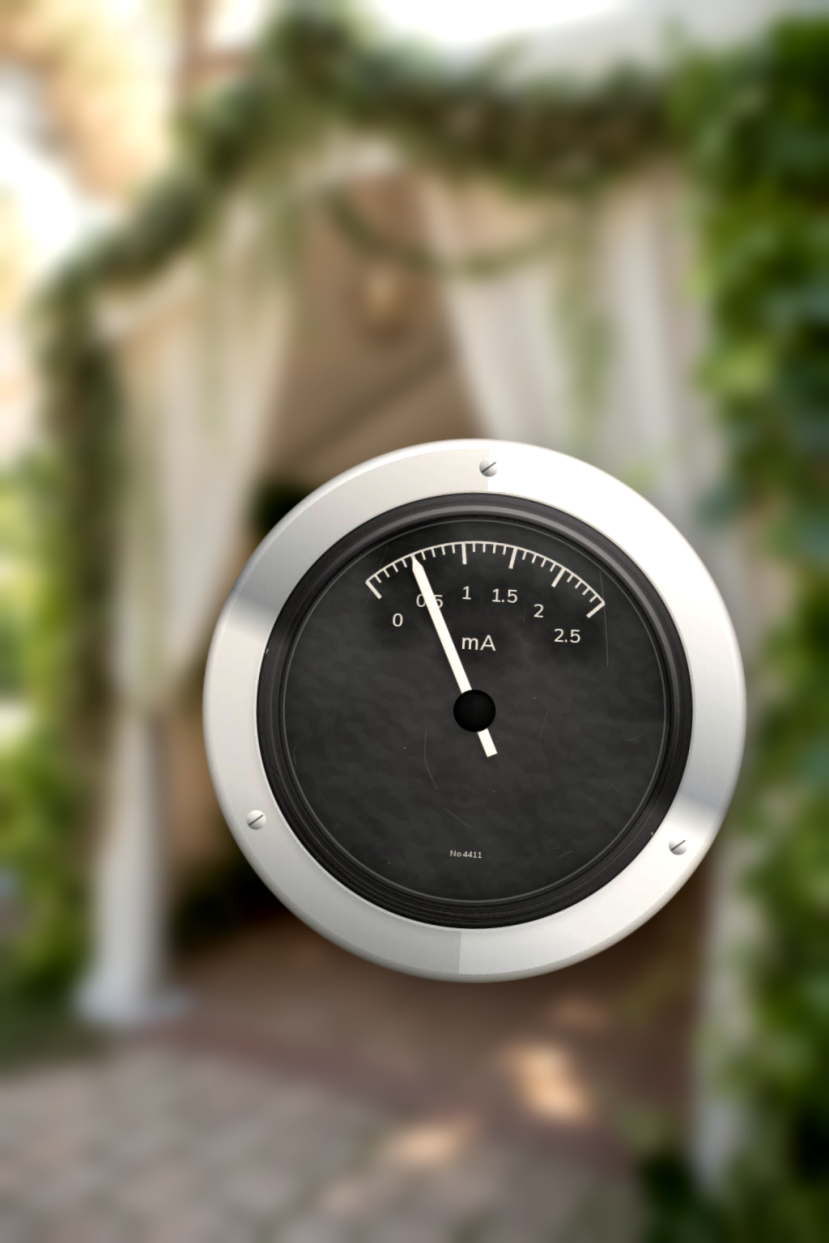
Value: 0.5 mA
